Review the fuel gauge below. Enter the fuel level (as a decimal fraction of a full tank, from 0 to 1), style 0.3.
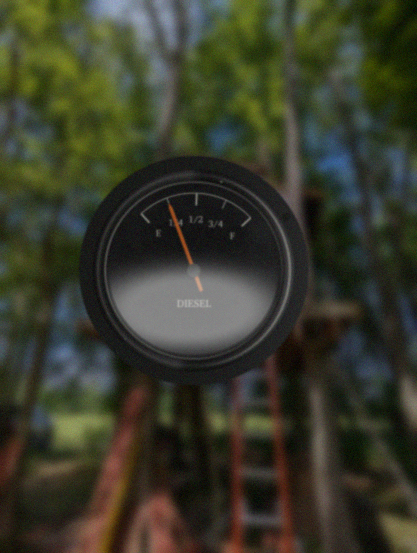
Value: 0.25
